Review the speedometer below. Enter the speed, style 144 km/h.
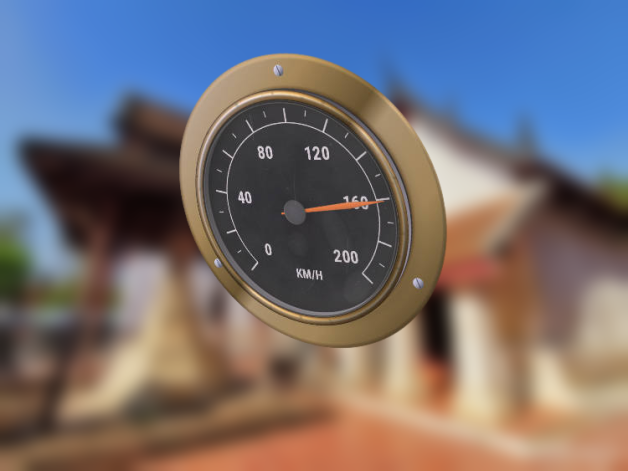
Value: 160 km/h
